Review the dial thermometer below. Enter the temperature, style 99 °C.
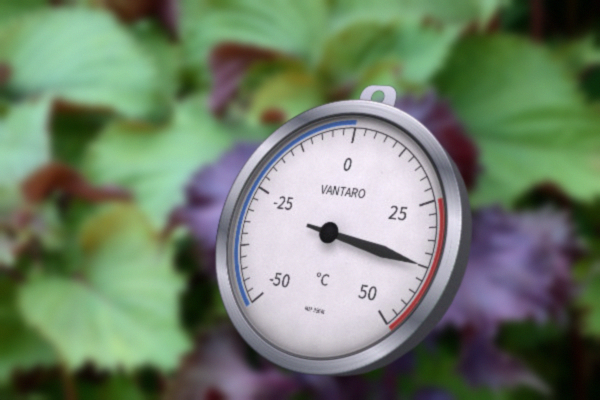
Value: 37.5 °C
